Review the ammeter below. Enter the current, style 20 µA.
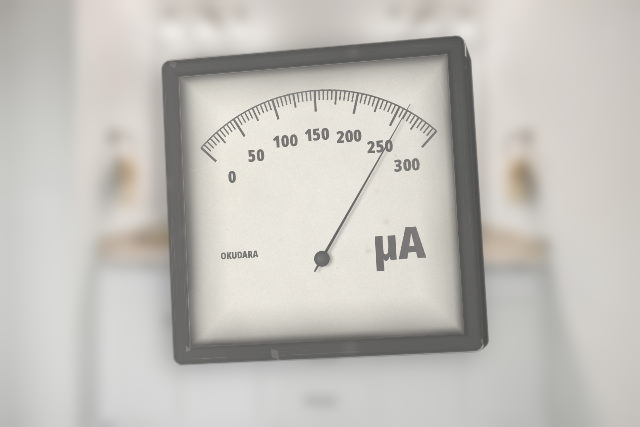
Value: 260 µA
